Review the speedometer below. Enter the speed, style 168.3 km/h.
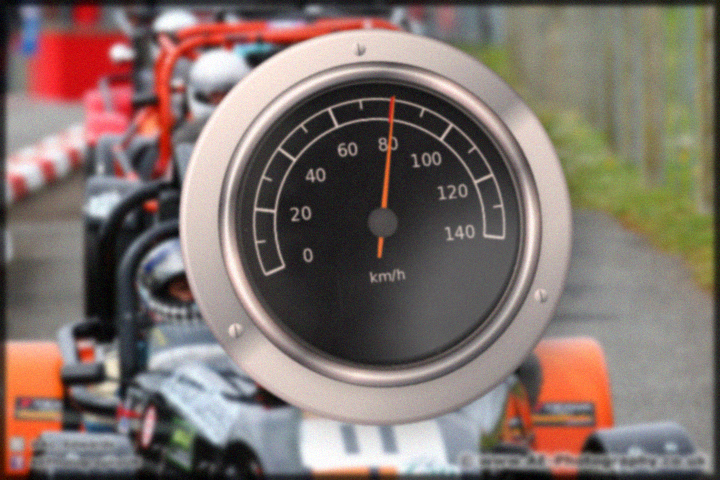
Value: 80 km/h
